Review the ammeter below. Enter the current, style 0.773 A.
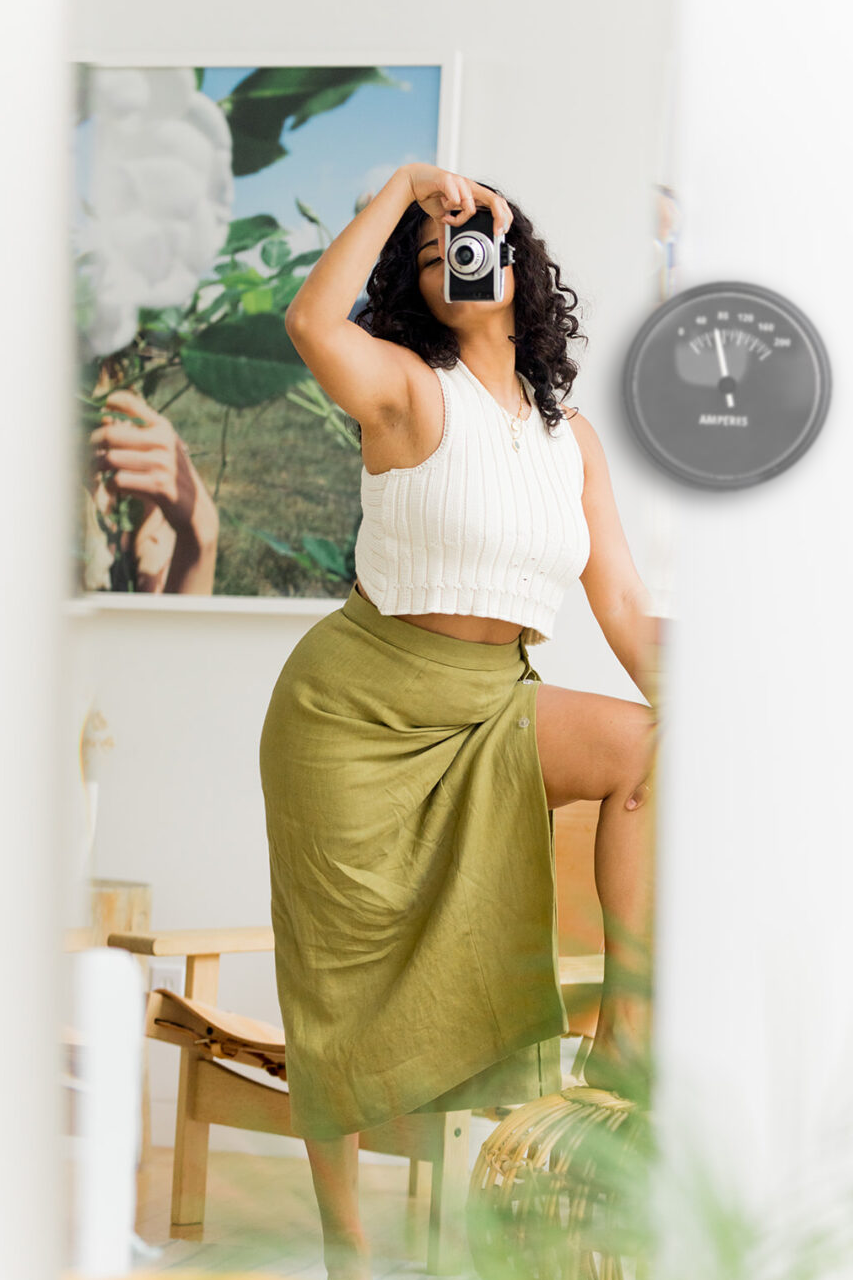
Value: 60 A
